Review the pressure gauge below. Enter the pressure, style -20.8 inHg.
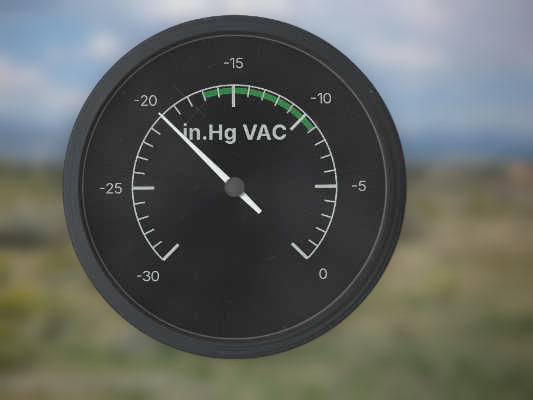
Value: -20 inHg
